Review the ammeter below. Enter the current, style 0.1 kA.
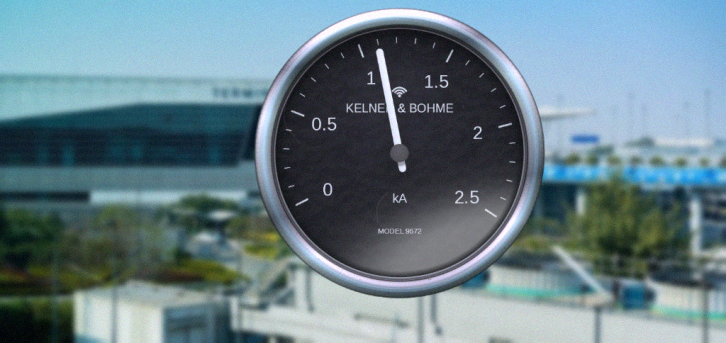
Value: 1.1 kA
